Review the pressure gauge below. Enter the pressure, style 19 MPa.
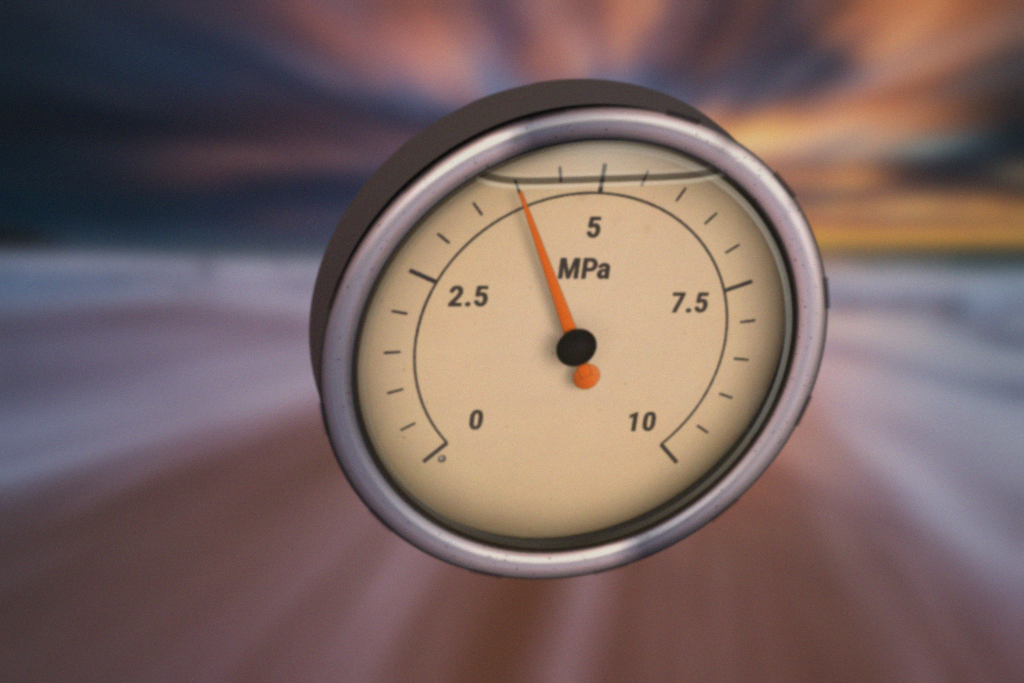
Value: 4 MPa
